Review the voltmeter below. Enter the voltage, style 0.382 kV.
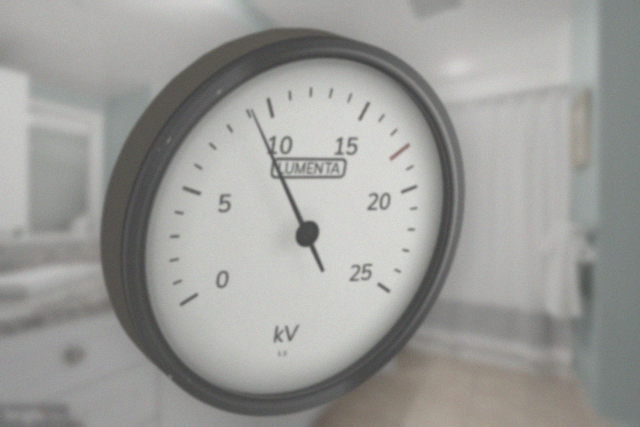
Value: 9 kV
